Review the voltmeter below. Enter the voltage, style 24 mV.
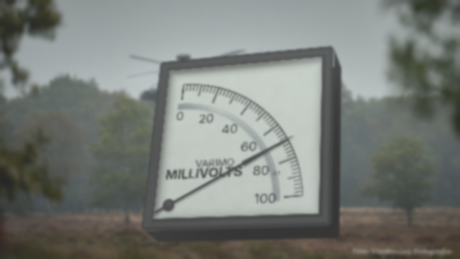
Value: 70 mV
